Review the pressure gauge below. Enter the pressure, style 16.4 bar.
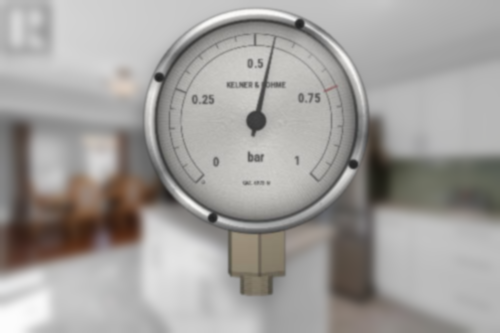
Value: 0.55 bar
